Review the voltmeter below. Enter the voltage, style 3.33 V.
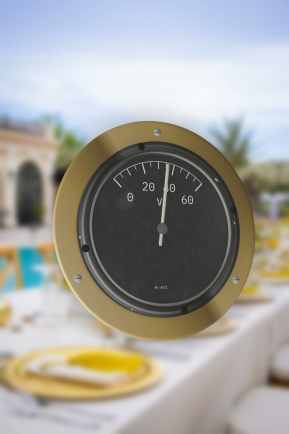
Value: 35 V
